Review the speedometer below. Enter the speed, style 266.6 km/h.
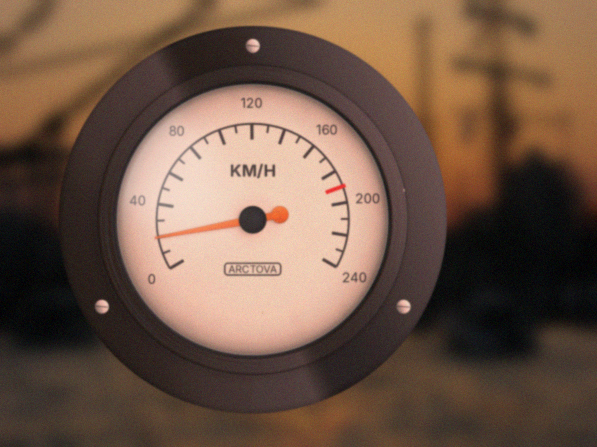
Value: 20 km/h
